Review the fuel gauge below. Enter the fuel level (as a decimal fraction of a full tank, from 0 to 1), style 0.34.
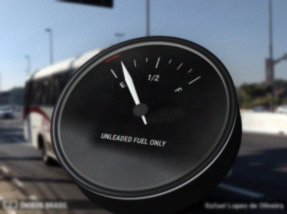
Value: 0.125
